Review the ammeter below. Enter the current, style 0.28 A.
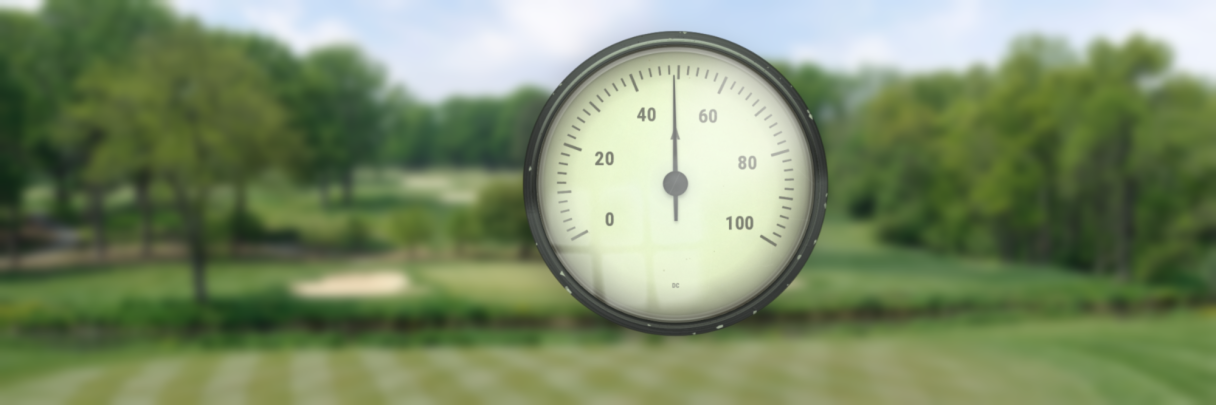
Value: 49 A
